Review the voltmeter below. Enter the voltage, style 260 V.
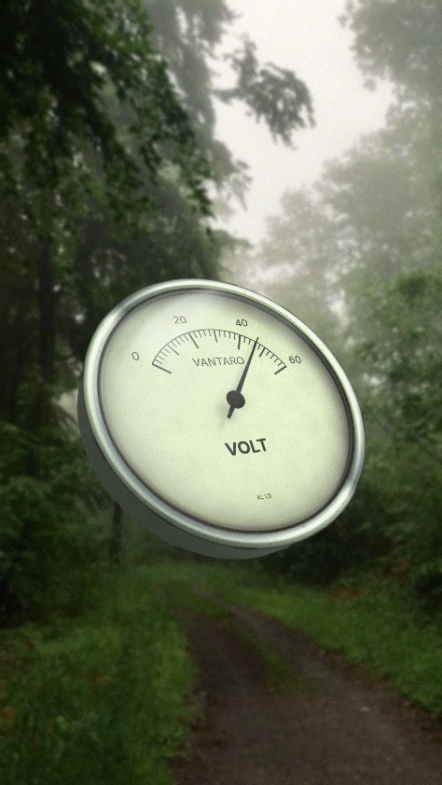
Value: 46 V
